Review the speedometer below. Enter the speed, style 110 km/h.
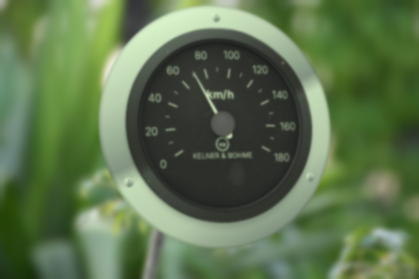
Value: 70 km/h
